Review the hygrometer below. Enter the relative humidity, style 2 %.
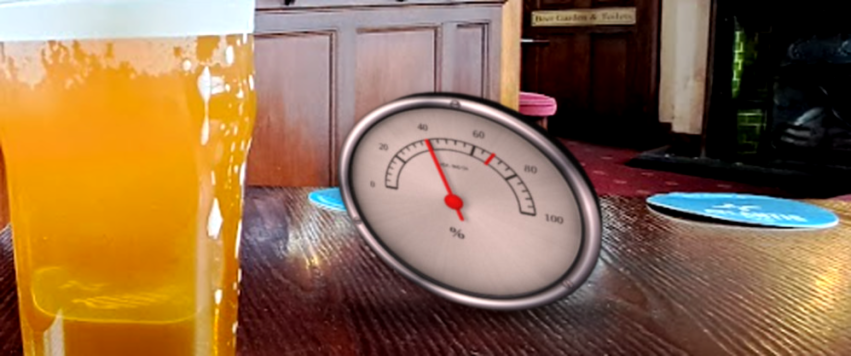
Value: 40 %
